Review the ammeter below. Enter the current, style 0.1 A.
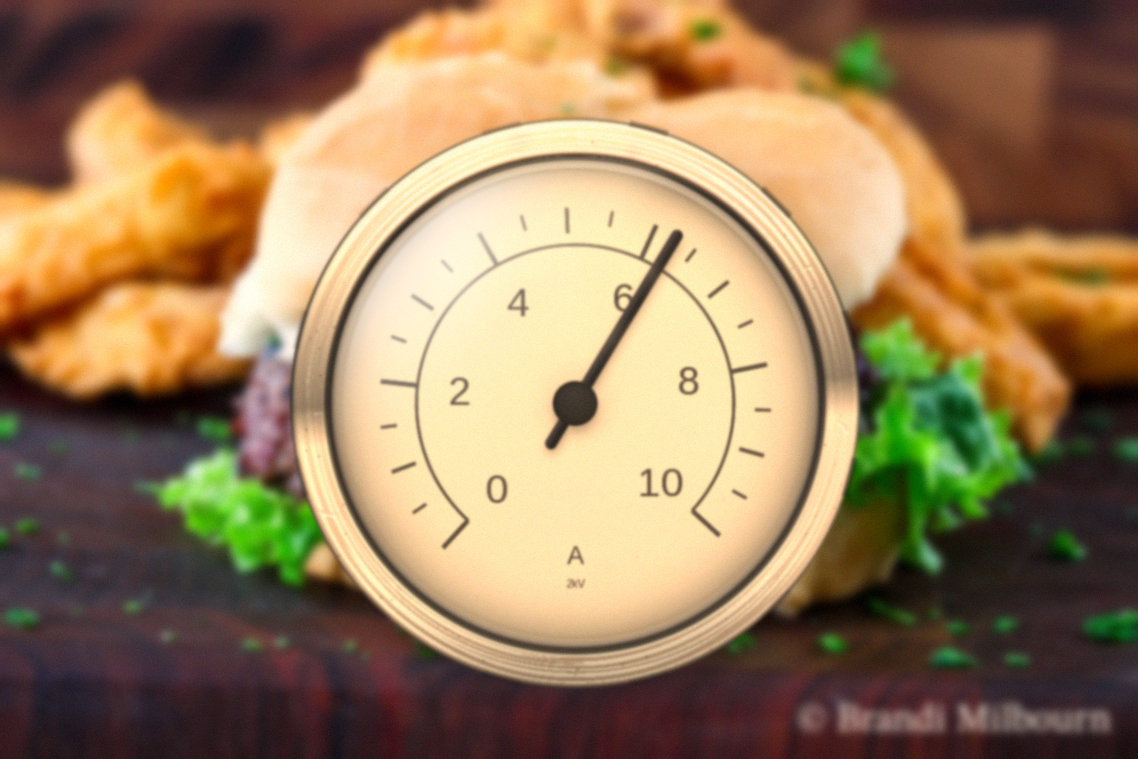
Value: 6.25 A
